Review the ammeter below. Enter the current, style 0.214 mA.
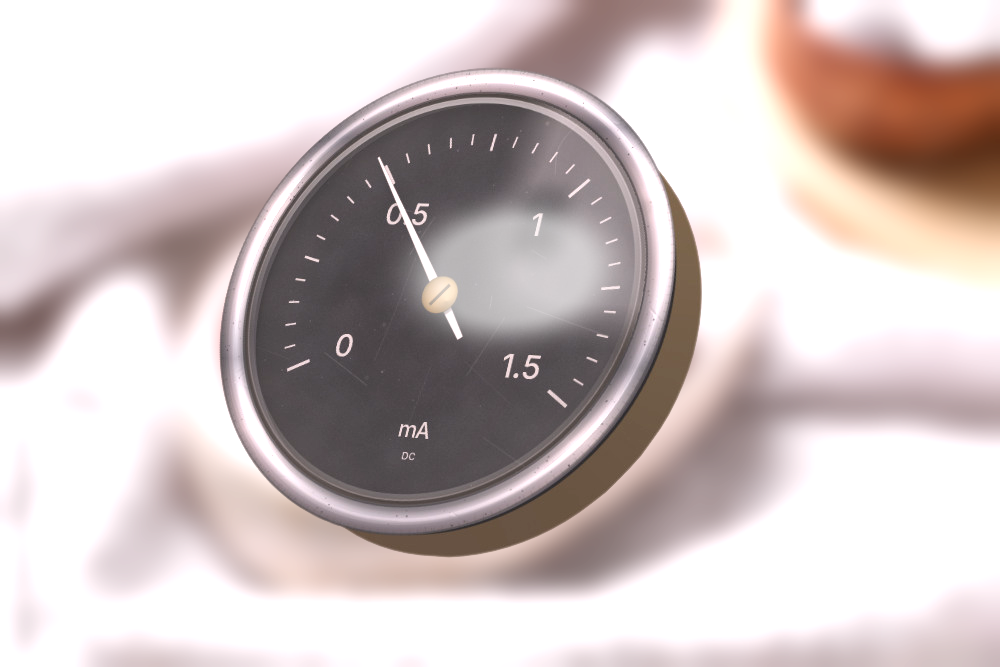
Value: 0.5 mA
